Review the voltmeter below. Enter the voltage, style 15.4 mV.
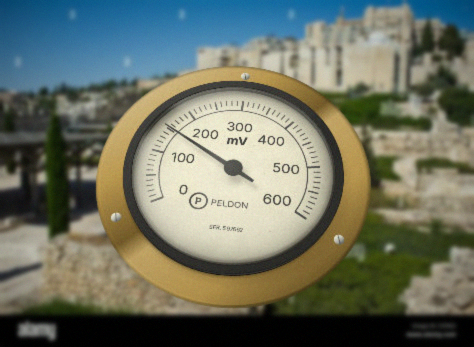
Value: 150 mV
